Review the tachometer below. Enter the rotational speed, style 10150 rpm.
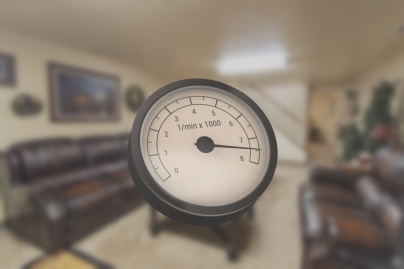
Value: 7500 rpm
